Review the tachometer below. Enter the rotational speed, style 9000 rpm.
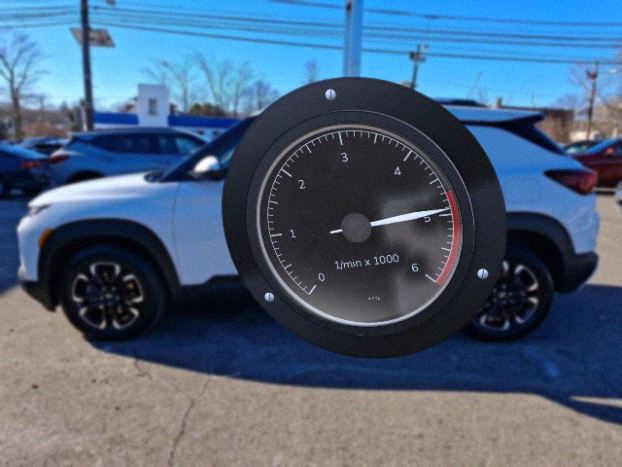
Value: 4900 rpm
